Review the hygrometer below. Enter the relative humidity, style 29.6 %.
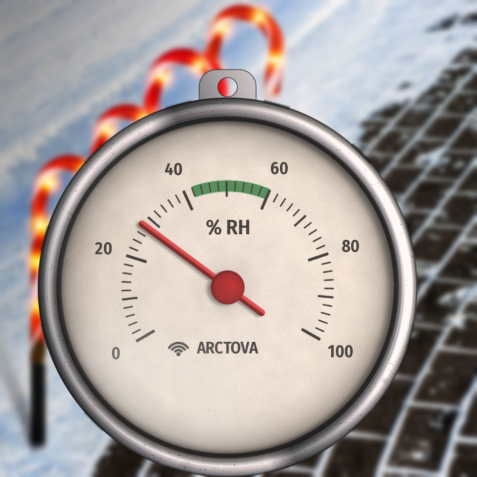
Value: 28 %
